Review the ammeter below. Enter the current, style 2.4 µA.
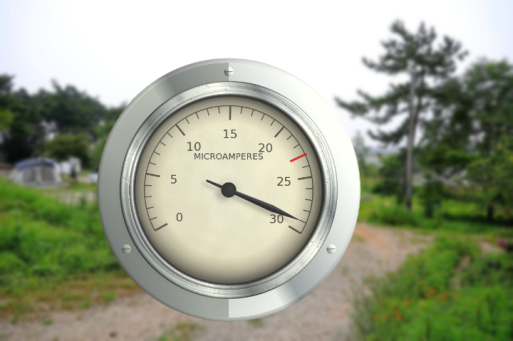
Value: 29 µA
